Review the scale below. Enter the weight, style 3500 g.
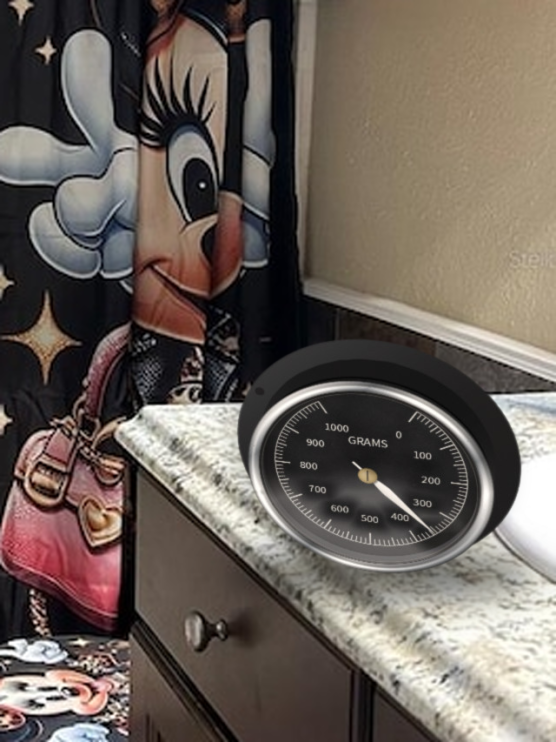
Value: 350 g
